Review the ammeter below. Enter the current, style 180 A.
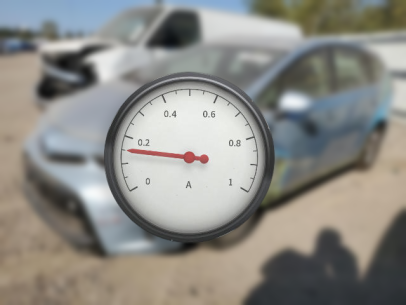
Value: 0.15 A
